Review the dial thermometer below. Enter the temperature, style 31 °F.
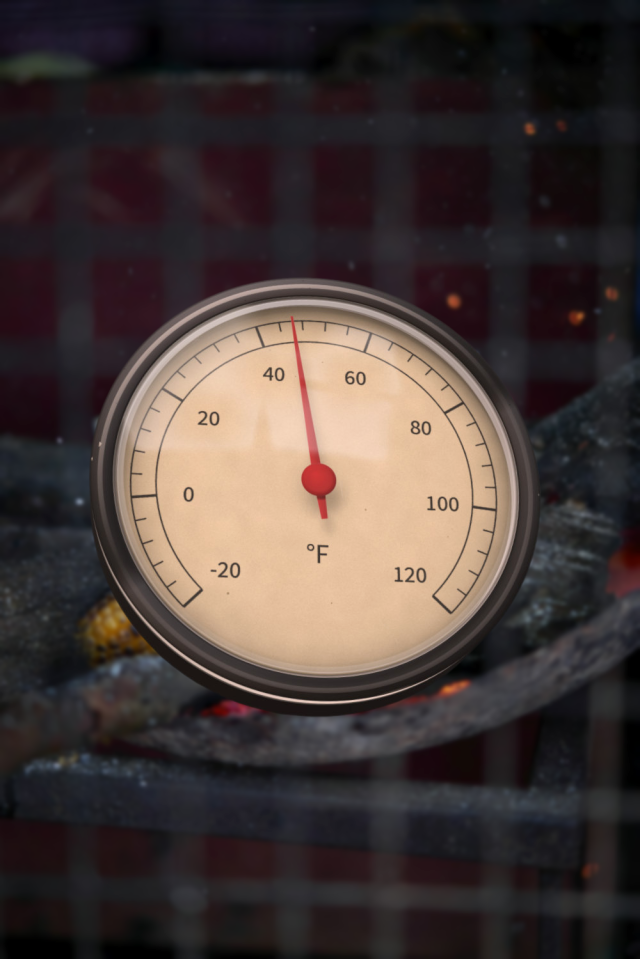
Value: 46 °F
